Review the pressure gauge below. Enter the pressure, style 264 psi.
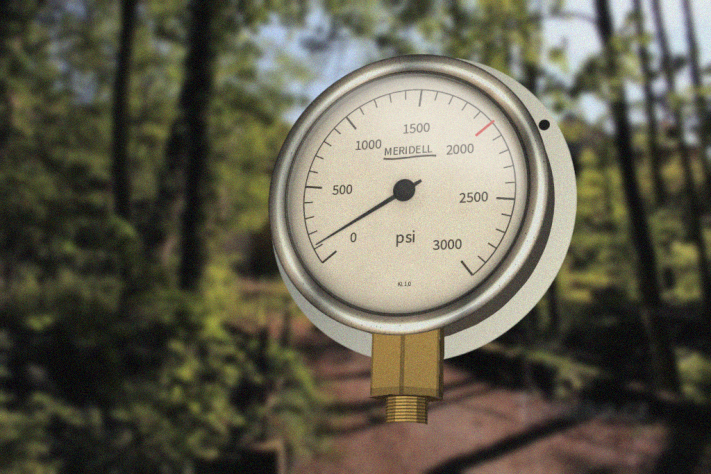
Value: 100 psi
